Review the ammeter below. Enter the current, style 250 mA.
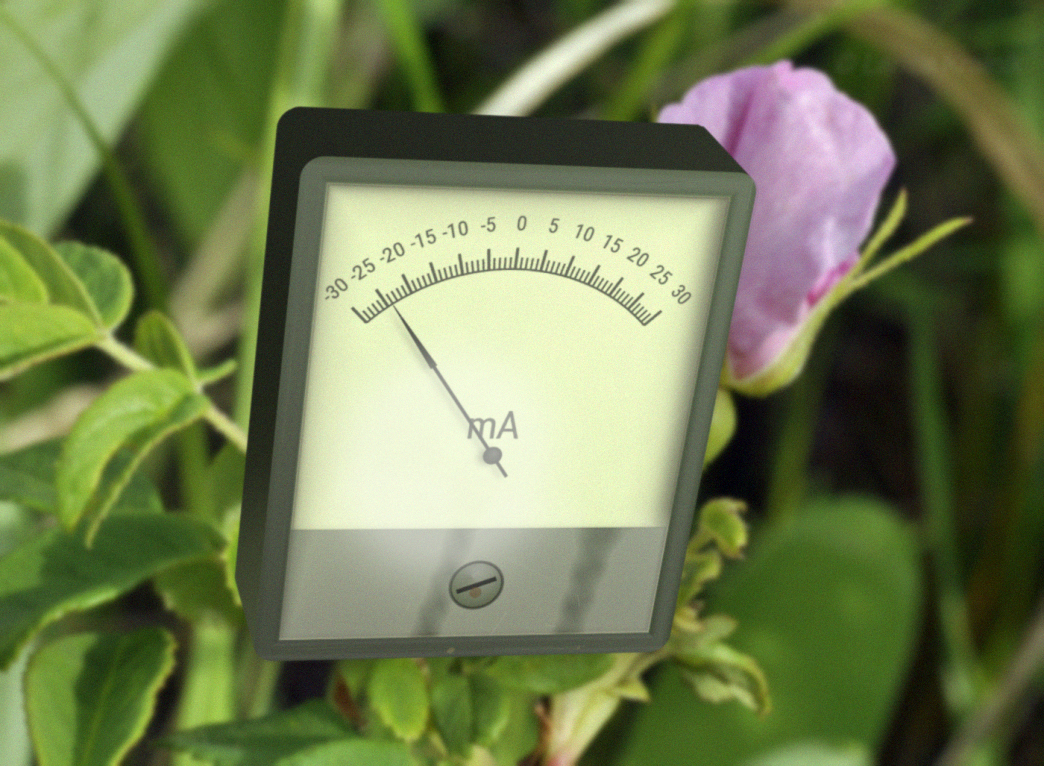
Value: -24 mA
